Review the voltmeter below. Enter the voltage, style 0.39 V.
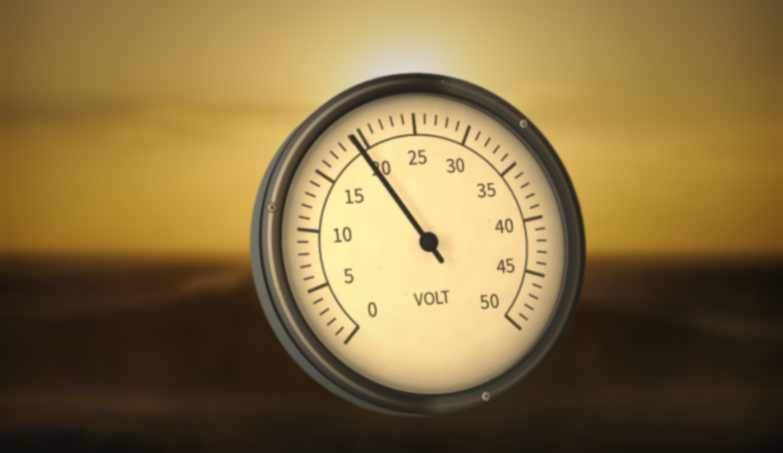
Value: 19 V
